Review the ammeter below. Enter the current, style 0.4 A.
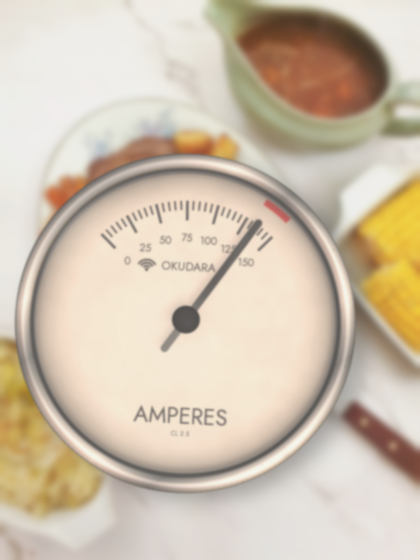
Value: 135 A
